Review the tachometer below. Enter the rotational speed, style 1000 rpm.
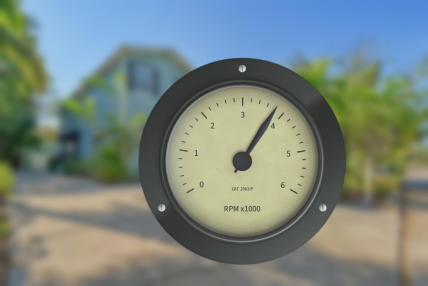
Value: 3800 rpm
